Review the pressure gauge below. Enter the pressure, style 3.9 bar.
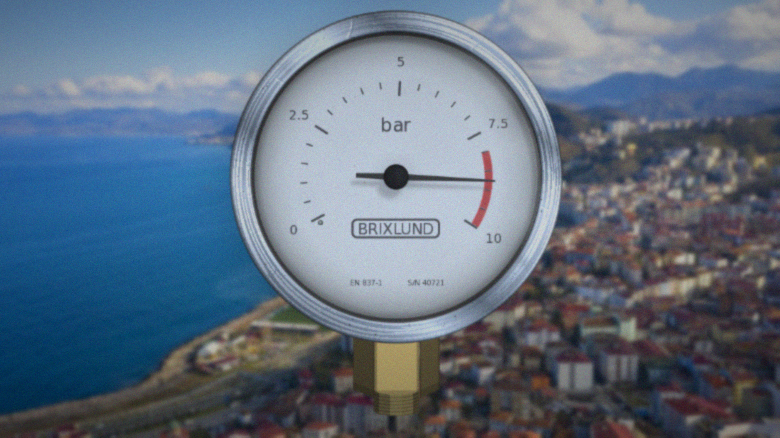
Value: 8.75 bar
